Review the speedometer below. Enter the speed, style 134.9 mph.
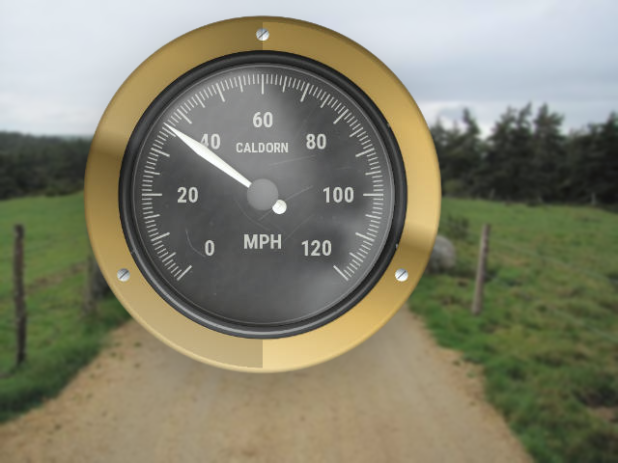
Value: 36 mph
